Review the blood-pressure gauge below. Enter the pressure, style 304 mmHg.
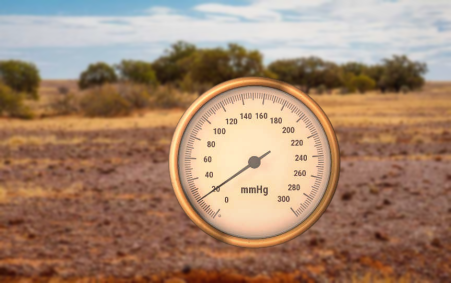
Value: 20 mmHg
